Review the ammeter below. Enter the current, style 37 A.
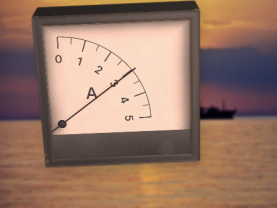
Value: 3 A
